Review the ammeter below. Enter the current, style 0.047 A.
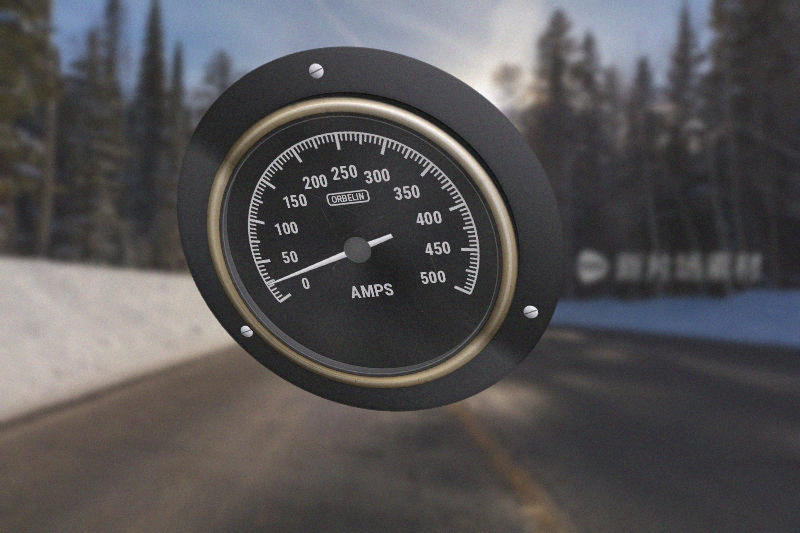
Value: 25 A
